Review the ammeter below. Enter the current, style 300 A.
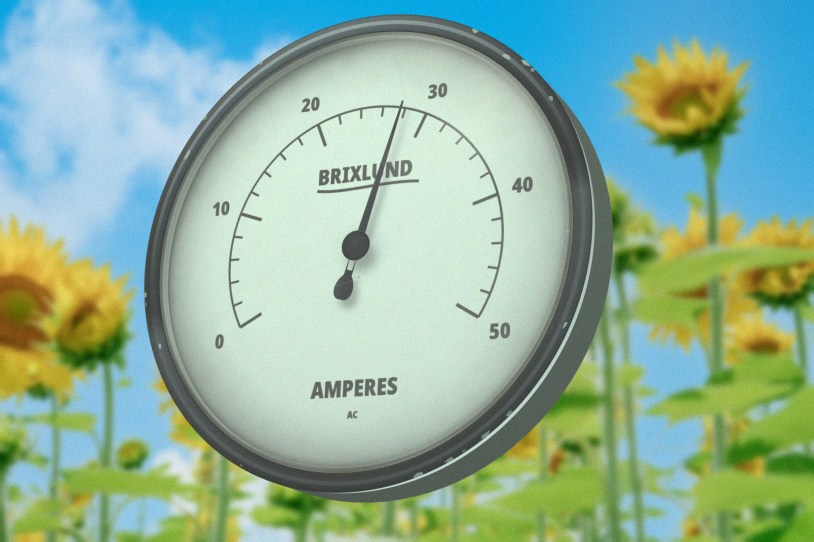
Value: 28 A
